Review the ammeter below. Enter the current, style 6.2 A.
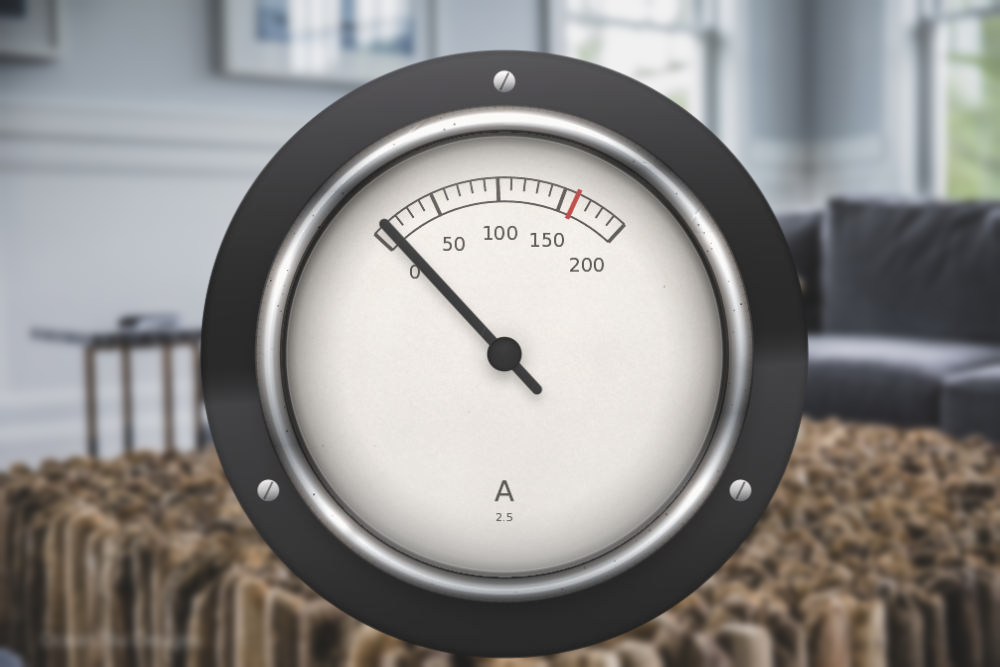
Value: 10 A
